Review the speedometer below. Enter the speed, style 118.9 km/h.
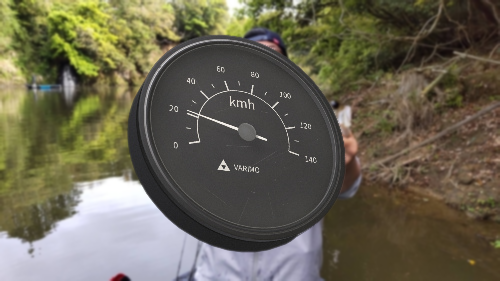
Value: 20 km/h
